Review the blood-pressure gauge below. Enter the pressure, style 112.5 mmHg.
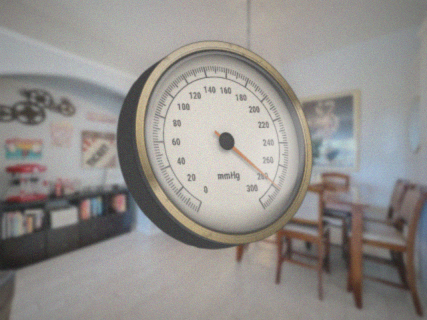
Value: 280 mmHg
